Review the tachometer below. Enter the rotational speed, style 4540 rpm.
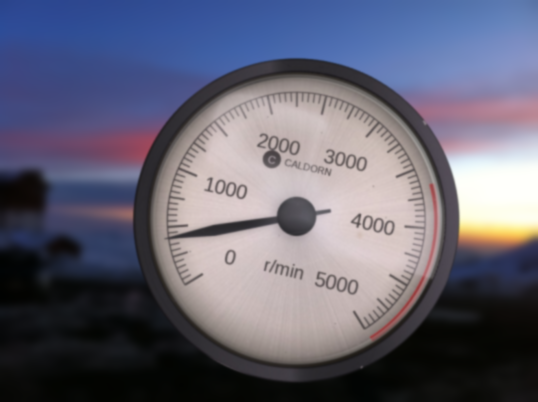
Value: 400 rpm
